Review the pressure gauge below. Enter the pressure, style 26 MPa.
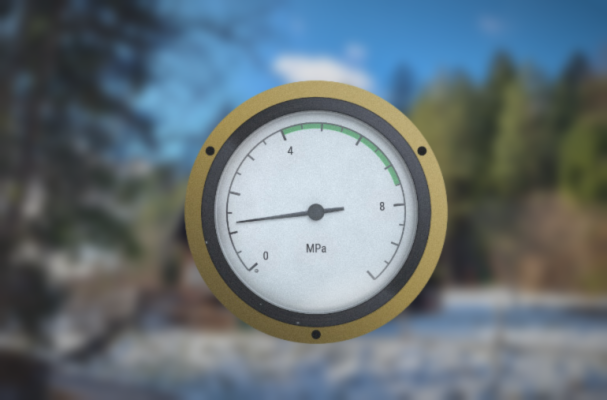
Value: 1.25 MPa
